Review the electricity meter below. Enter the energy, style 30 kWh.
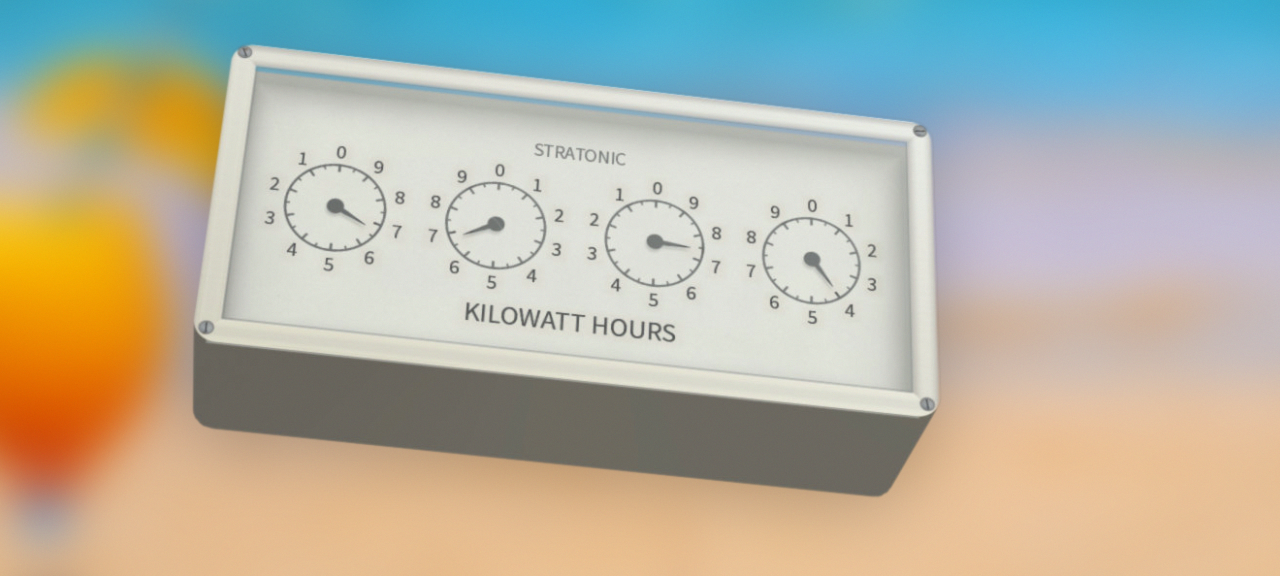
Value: 6674 kWh
